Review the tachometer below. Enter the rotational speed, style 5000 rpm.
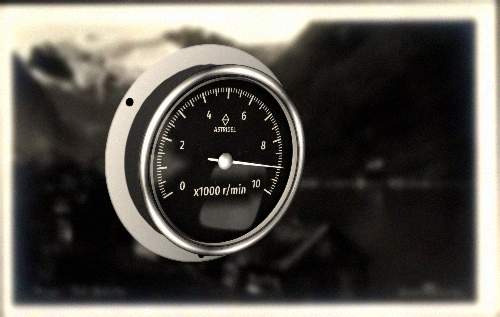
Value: 9000 rpm
